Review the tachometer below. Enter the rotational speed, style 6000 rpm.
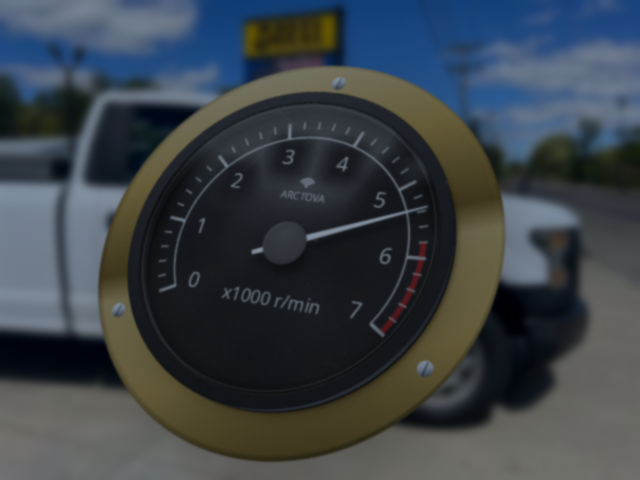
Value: 5400 rpm
